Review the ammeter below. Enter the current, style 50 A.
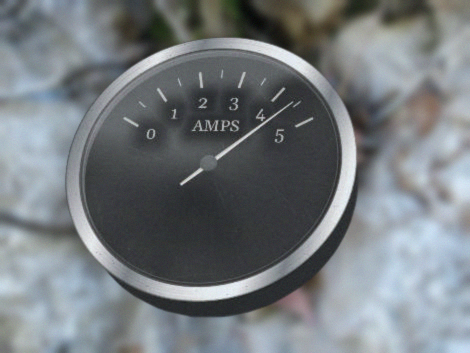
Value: 4.5 A
